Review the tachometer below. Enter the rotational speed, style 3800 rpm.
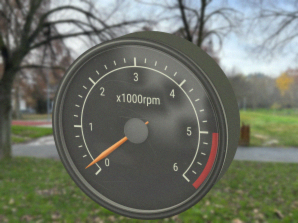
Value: 200 rpm
